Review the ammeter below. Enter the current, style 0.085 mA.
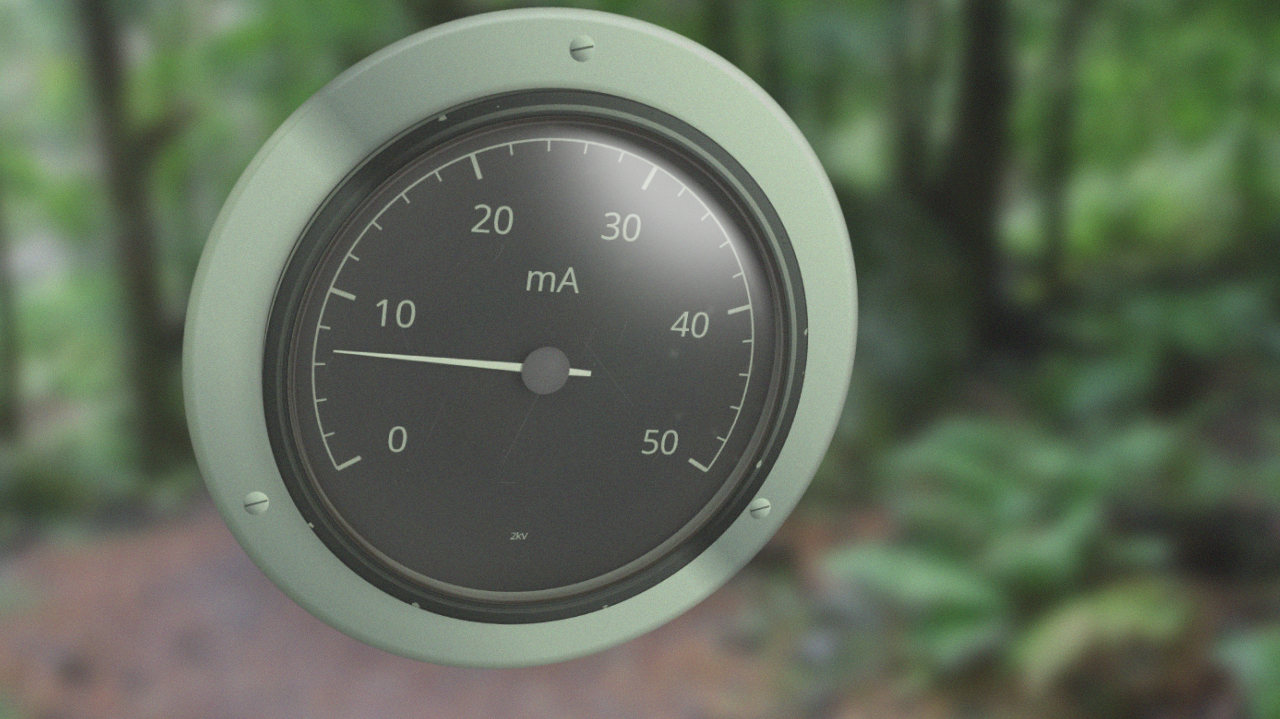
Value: 7 mA
